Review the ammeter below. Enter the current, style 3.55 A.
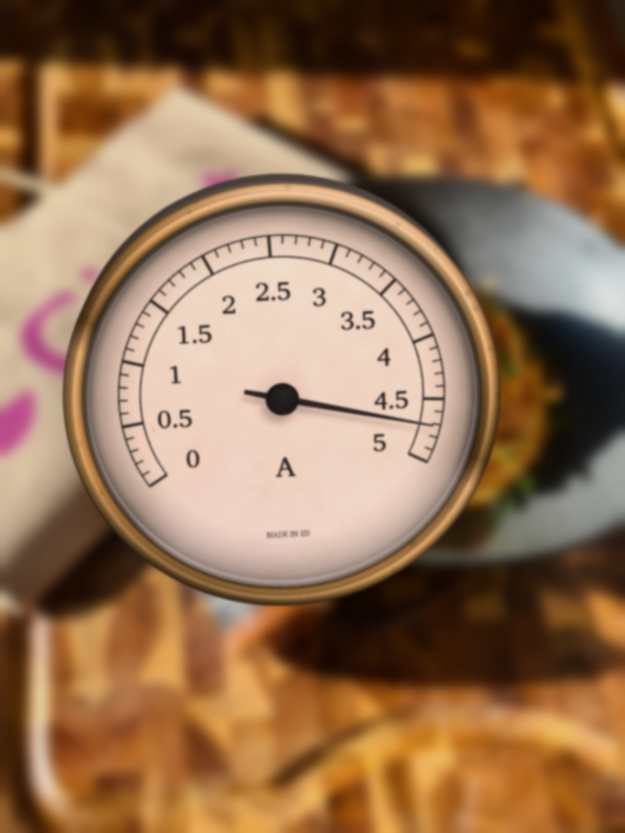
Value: 4.7 A
